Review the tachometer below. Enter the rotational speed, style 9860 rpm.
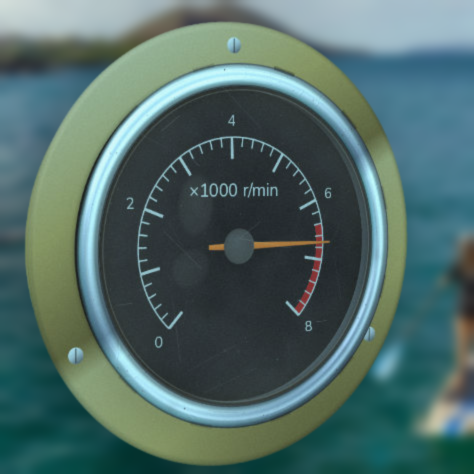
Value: 6700 rpm
